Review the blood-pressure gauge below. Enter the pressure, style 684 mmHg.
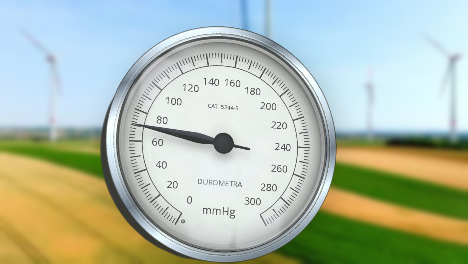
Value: 70 mmHg
